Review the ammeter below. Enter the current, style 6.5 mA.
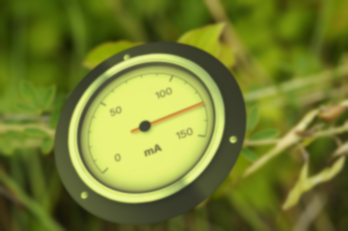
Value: 130 mA
